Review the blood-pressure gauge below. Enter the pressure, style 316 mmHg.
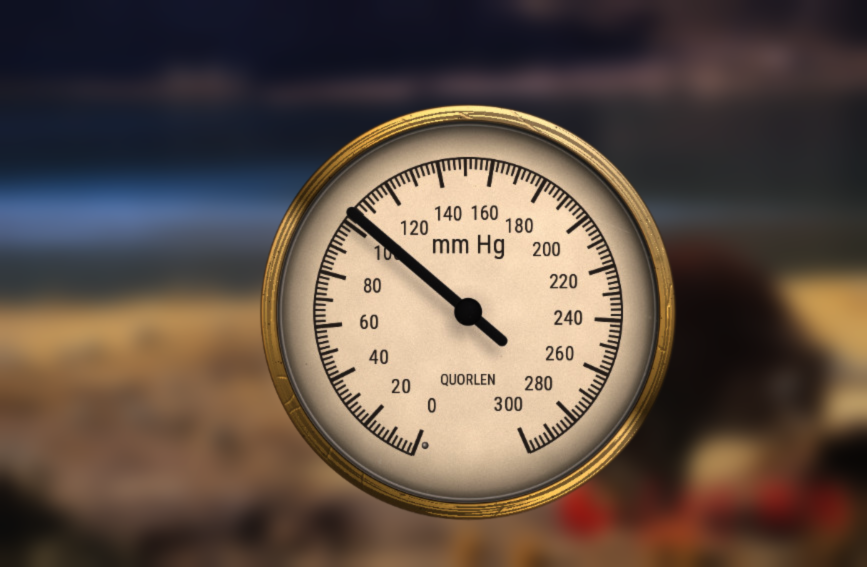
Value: 104 mmHg
